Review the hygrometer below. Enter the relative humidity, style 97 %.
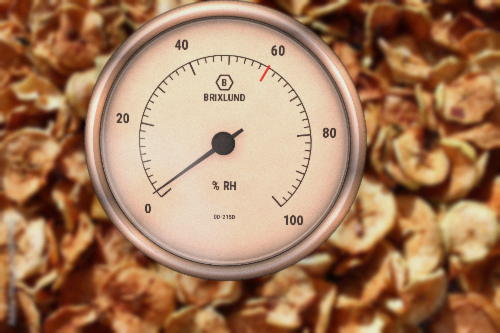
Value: 2 %
